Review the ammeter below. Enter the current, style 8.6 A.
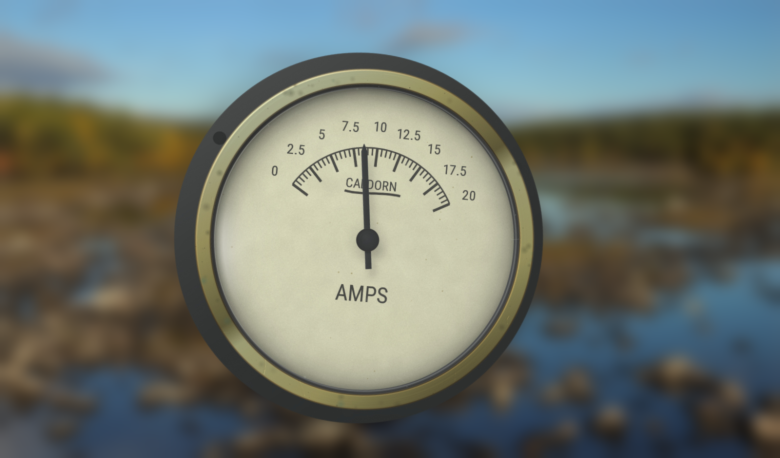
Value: 8.5 A
